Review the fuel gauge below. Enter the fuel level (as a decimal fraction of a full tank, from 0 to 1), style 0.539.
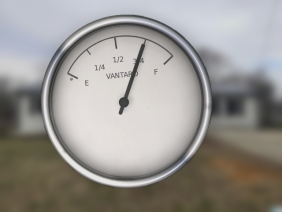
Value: 0.75
